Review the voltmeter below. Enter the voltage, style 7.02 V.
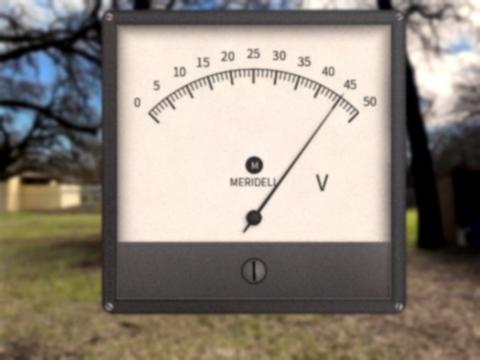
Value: 45 V
